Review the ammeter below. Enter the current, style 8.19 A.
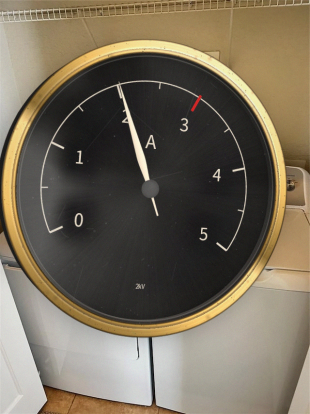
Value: 2 A
